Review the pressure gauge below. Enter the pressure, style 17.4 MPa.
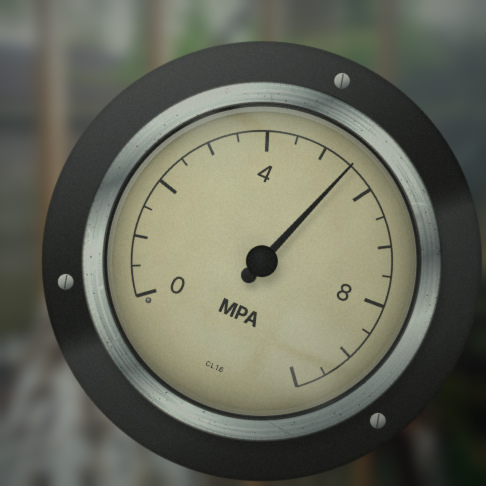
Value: 5.5 MPa
